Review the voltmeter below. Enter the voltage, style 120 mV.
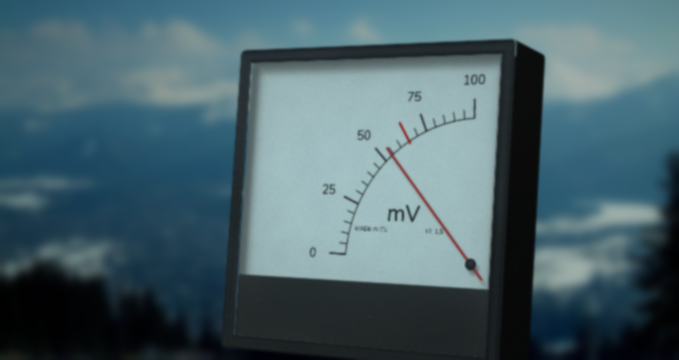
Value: 55 mV
